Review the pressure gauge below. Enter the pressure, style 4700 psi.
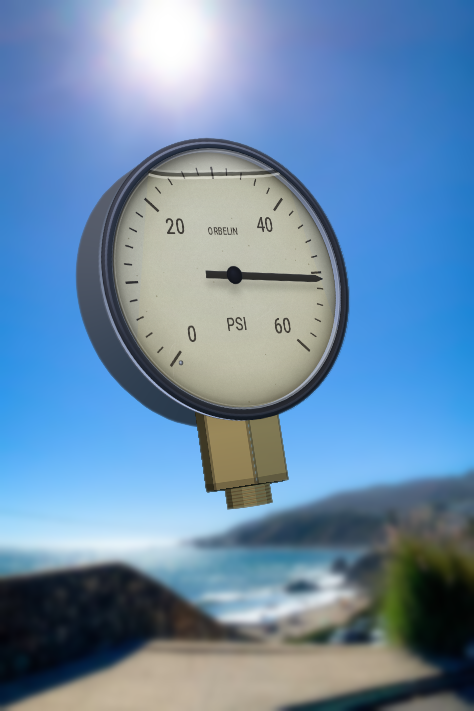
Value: 51 psi
